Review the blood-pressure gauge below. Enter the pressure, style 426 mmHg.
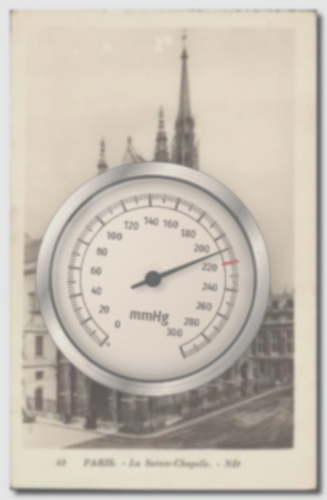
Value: 210 mmHg
